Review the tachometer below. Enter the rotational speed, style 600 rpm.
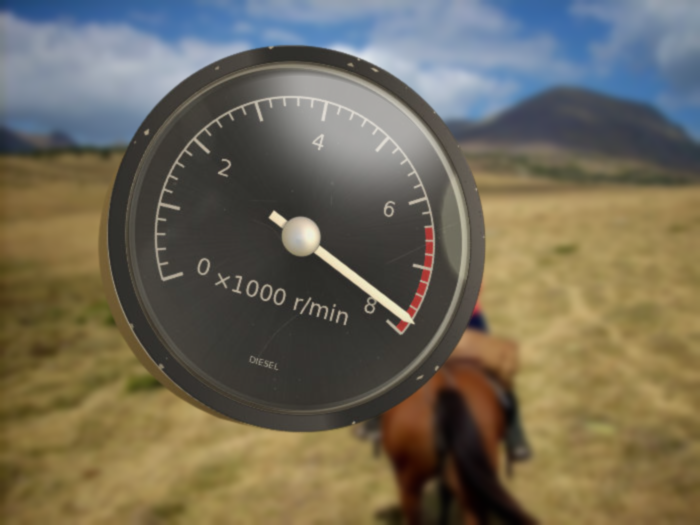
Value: 7800 rpm
